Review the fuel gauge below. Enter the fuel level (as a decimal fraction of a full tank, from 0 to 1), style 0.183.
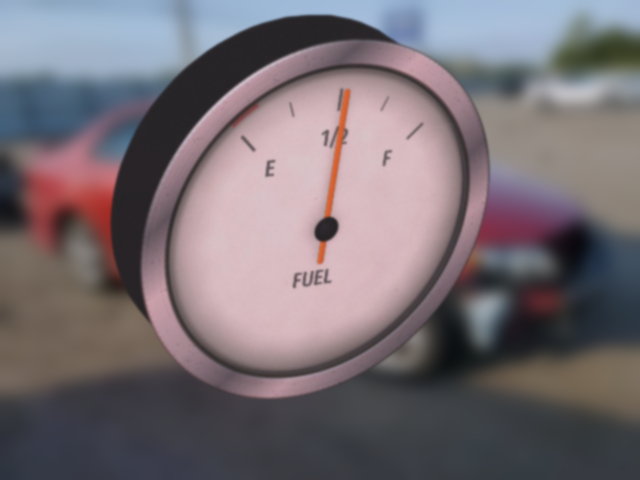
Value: 0.5
